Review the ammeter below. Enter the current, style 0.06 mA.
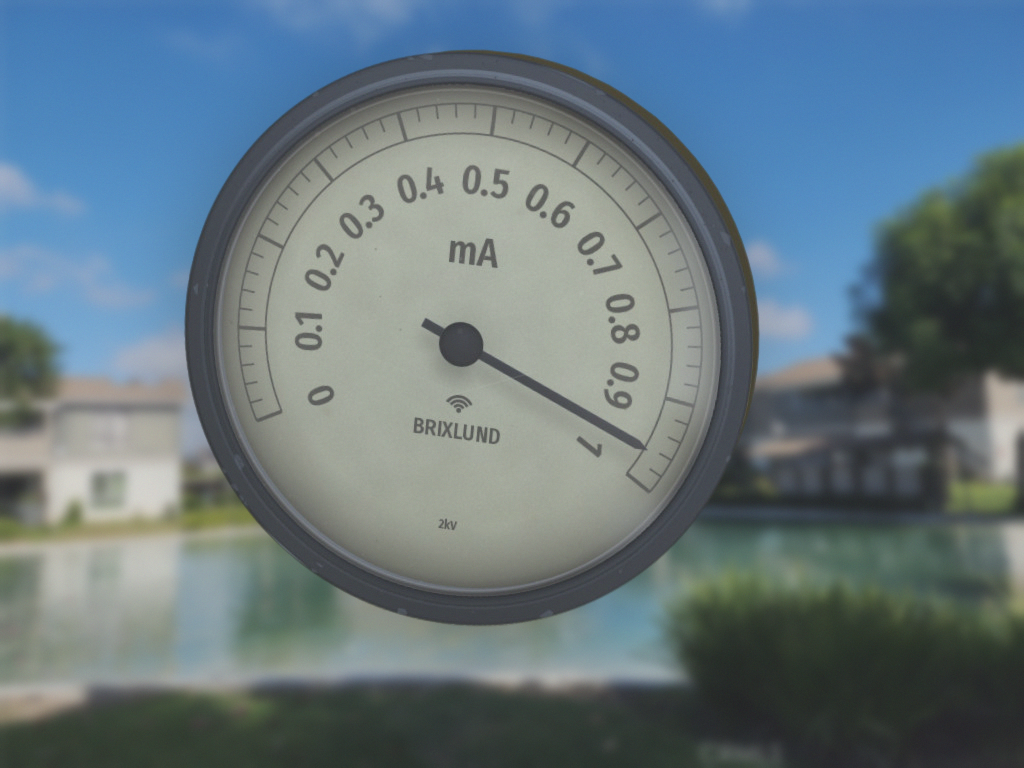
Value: 0.96 mA
